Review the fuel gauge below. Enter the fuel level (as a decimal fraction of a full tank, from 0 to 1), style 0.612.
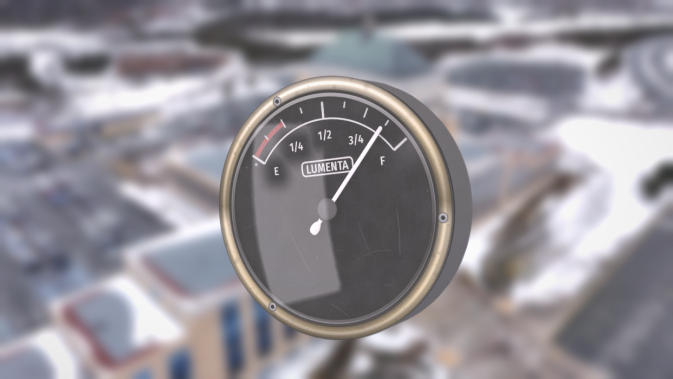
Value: 0.875
